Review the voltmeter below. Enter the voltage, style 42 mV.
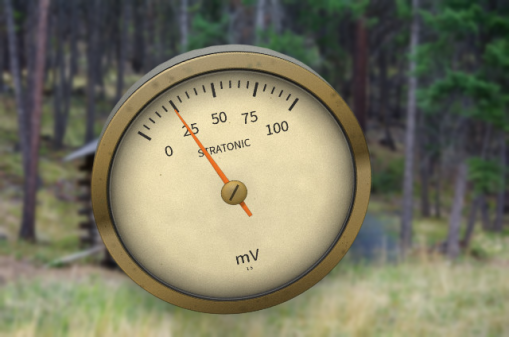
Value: 25 mV
